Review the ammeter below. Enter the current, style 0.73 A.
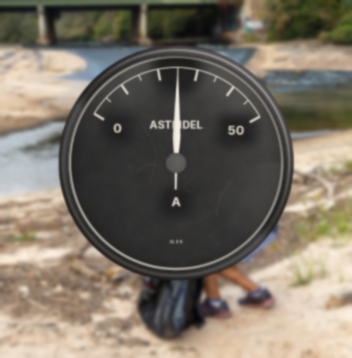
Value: 25 A
